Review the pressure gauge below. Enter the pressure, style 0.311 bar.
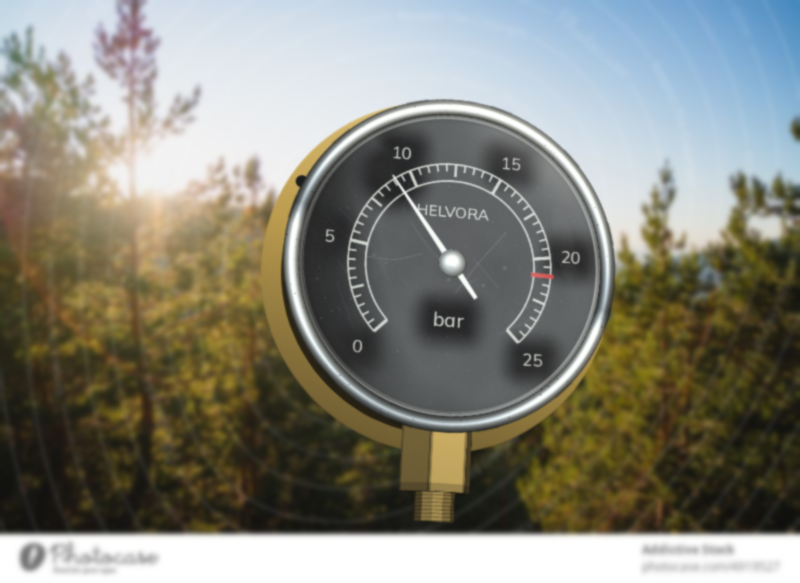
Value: 9 bar
